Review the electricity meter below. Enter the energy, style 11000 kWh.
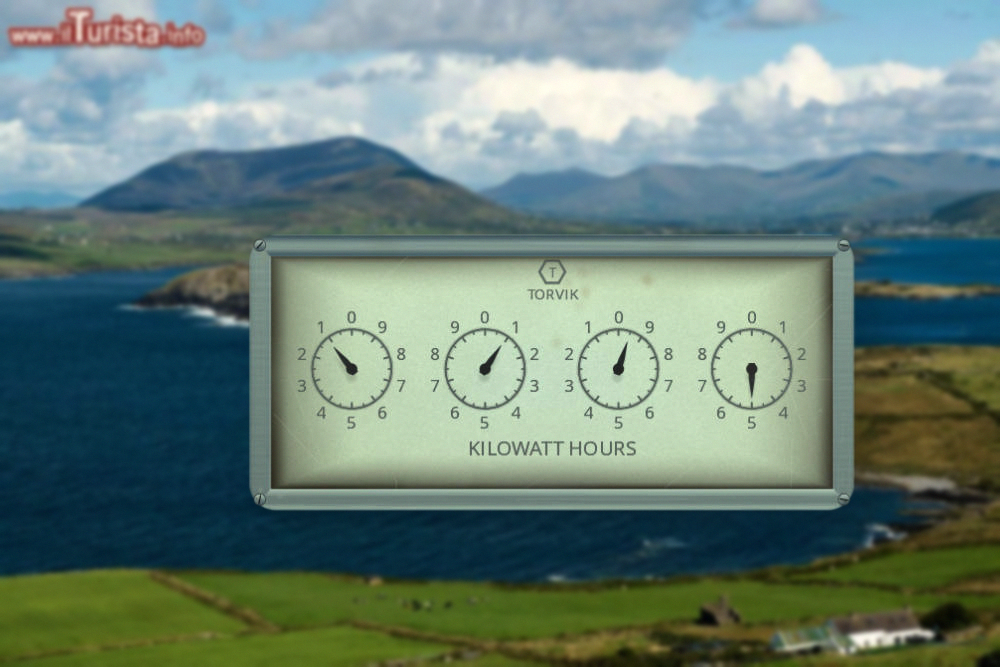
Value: 1095 kWh
